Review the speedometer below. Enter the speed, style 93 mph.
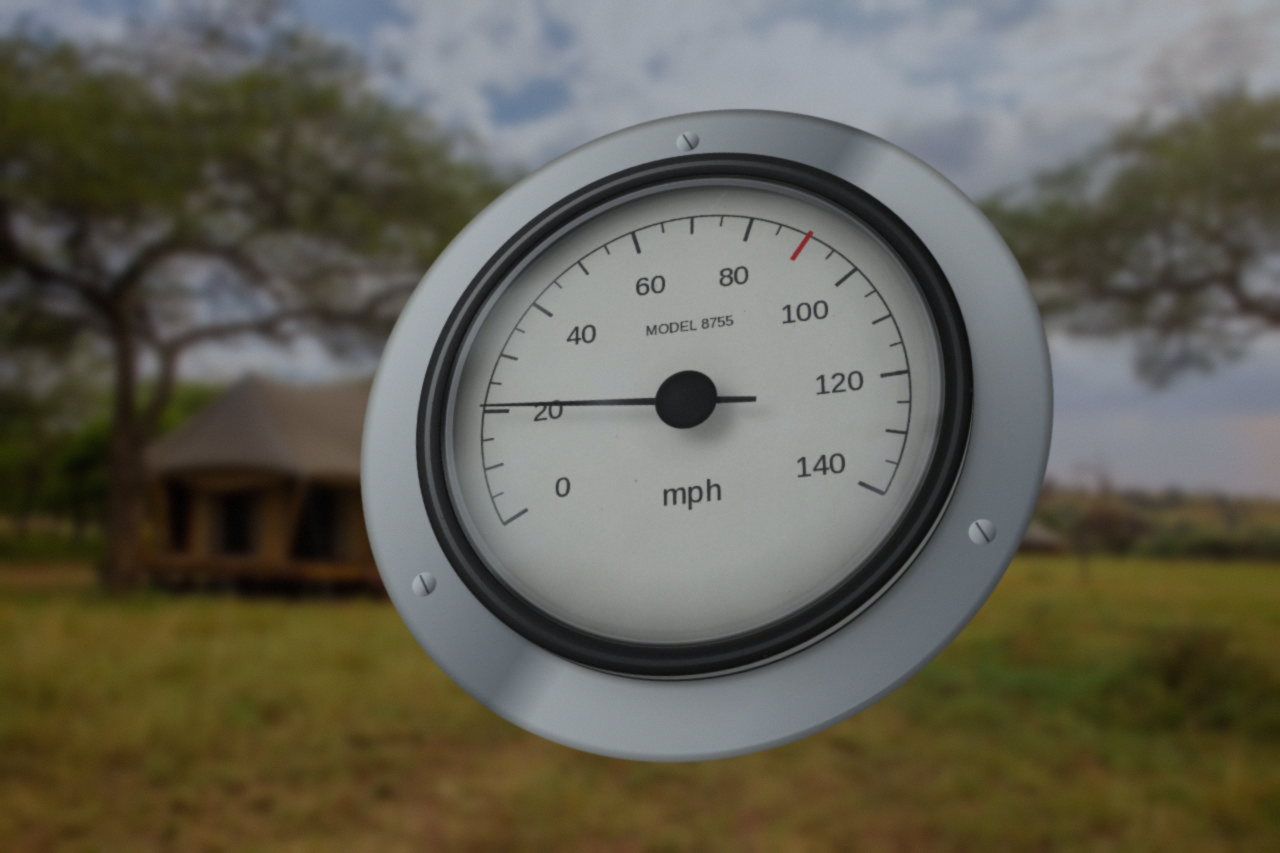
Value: 20 mph
